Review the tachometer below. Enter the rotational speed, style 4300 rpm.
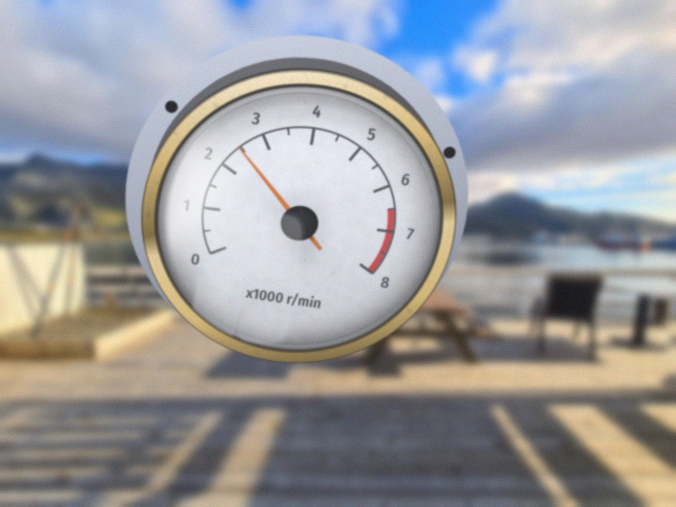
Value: 2500 rpm
